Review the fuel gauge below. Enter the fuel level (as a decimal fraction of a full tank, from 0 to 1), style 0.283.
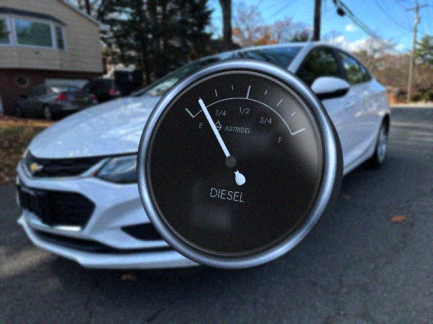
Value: 0.125
